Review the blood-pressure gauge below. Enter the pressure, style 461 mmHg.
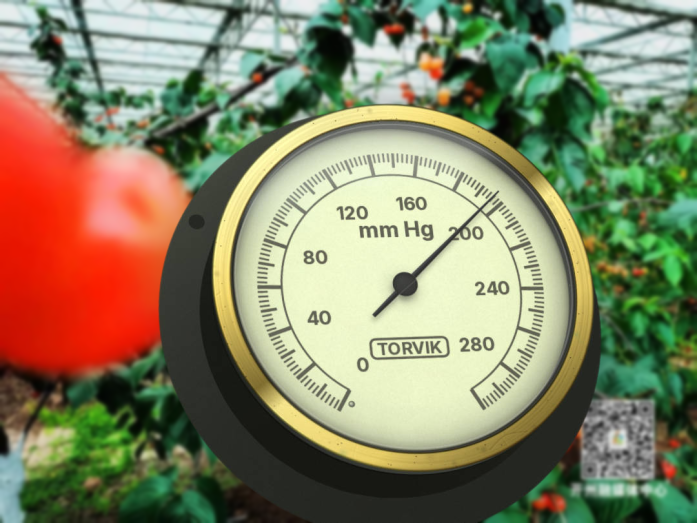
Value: 196 mmHg
